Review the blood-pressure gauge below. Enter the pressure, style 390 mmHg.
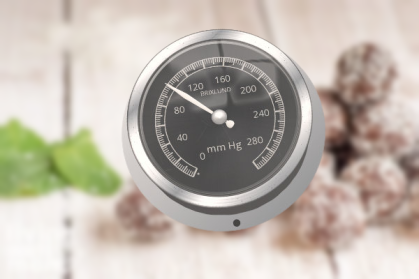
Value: 100 mmHg
